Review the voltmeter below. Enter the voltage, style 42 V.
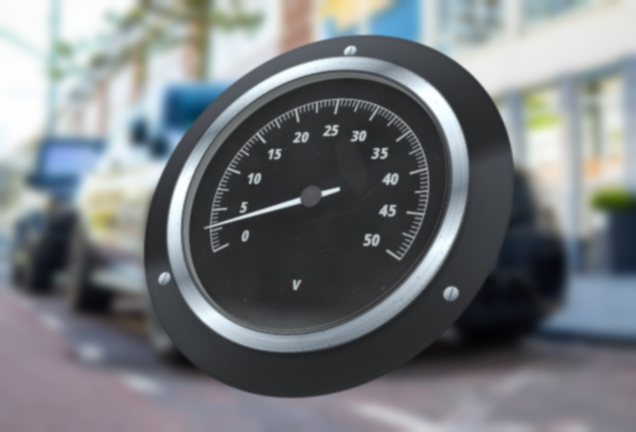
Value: 2.5 V
